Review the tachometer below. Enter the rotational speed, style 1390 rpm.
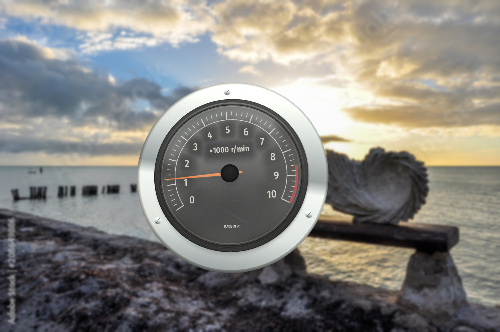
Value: 1200 rpm
